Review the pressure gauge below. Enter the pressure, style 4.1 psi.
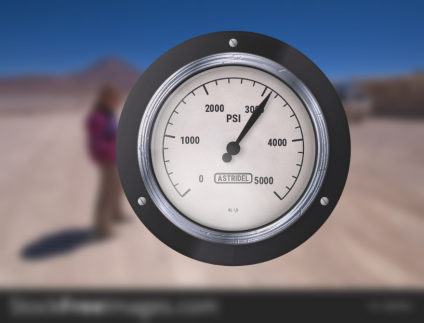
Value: 3100 psi
